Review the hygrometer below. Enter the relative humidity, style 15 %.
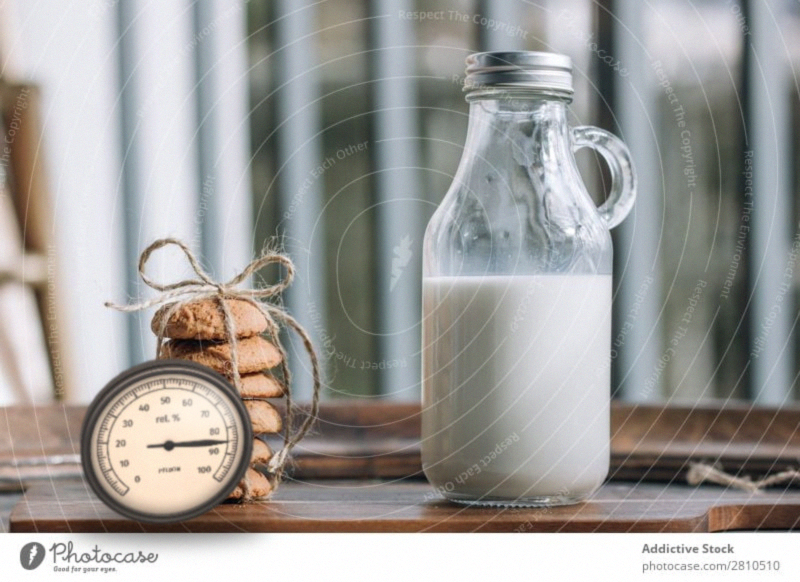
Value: 85 %
